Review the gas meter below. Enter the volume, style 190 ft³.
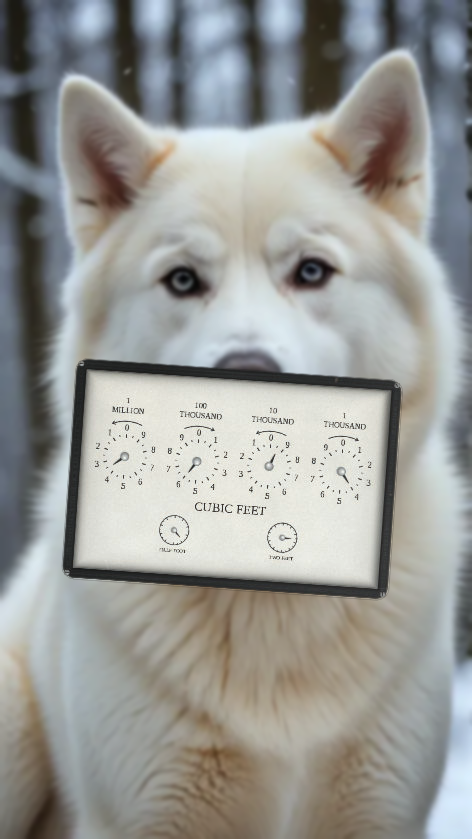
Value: 359400 ft³
